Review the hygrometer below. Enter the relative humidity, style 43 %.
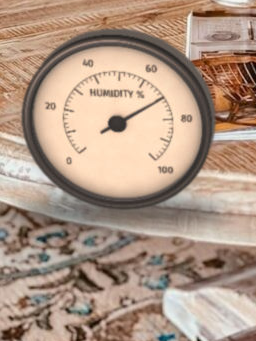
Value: 70 %
